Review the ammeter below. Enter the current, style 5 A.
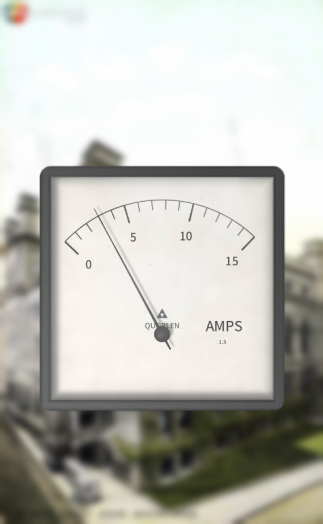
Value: 3 A
